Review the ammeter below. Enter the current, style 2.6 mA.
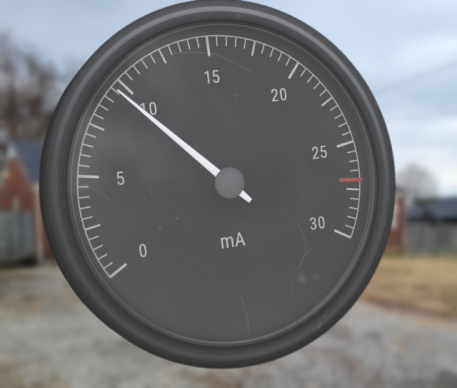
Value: 9.5 mA
